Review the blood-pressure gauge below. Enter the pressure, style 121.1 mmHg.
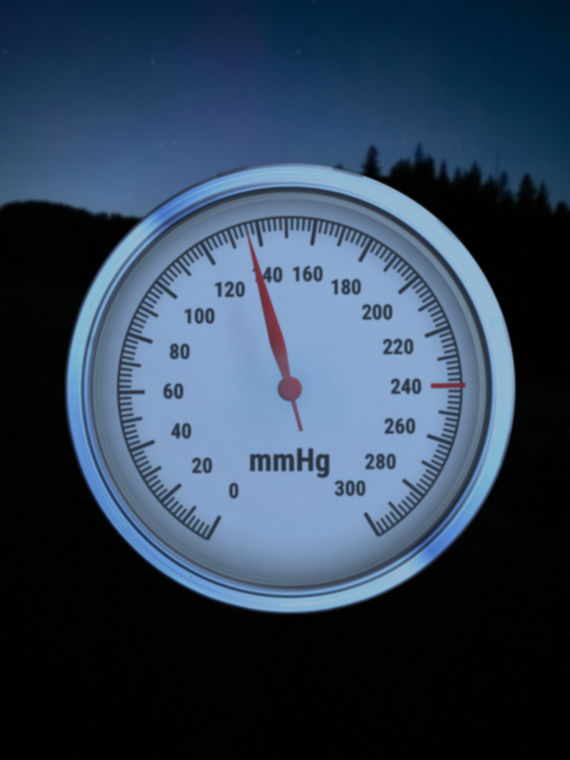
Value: 136 mmHg
